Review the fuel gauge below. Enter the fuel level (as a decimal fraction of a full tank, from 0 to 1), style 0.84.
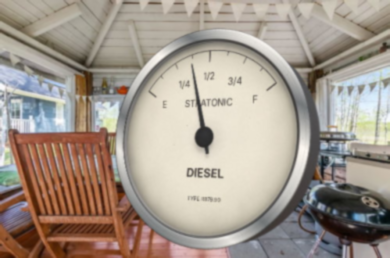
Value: 0.375
